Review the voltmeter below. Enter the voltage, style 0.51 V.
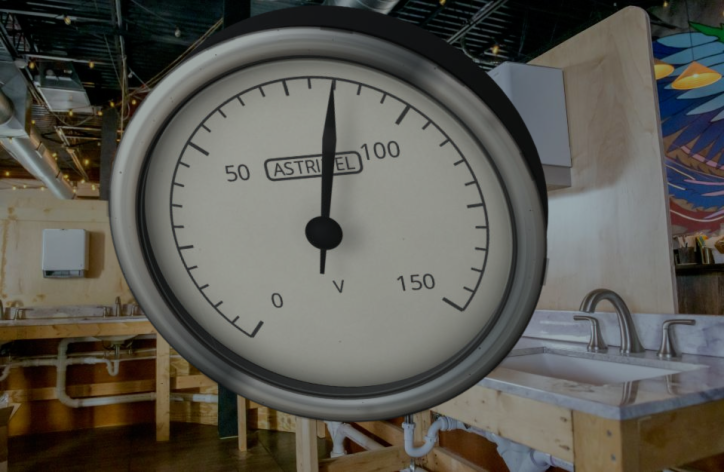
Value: 85 V
